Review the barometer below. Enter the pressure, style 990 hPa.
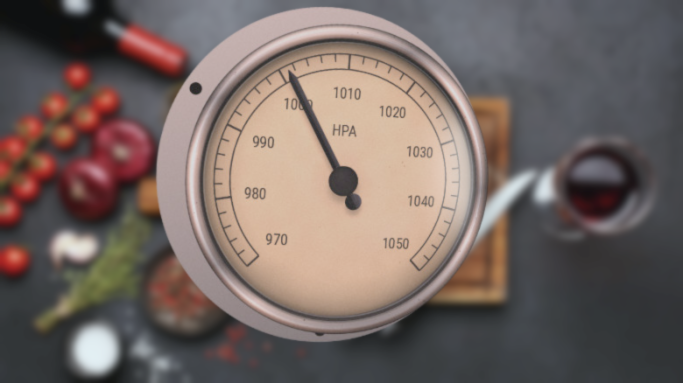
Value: 1001 hPa
